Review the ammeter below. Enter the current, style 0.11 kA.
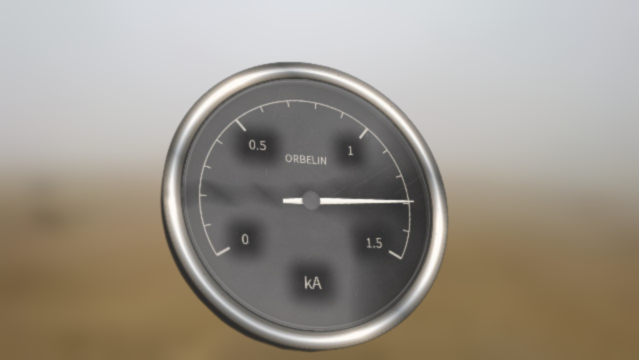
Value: 1.3 kA
